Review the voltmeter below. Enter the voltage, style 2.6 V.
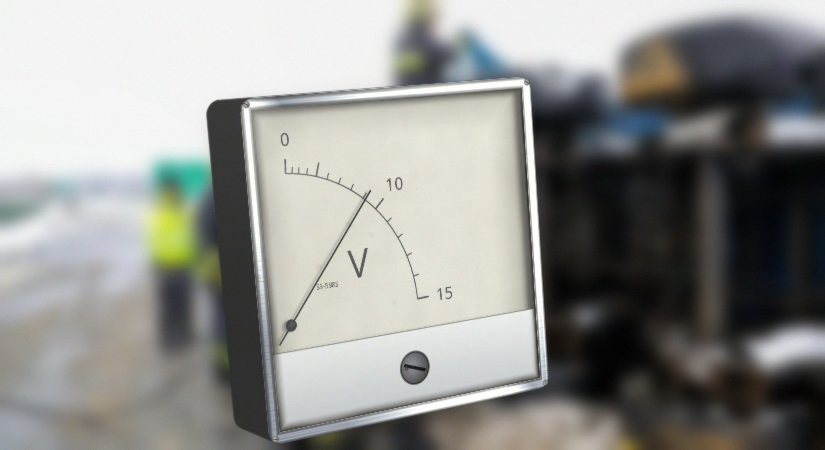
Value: 9 V
